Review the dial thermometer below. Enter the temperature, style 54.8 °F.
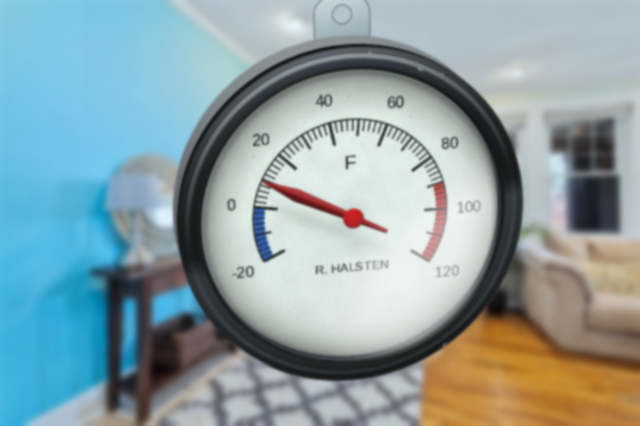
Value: 10 °F
